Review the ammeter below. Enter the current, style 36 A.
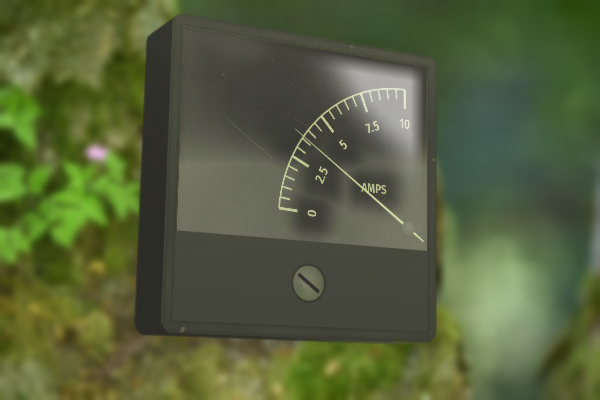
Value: 3.5 A
